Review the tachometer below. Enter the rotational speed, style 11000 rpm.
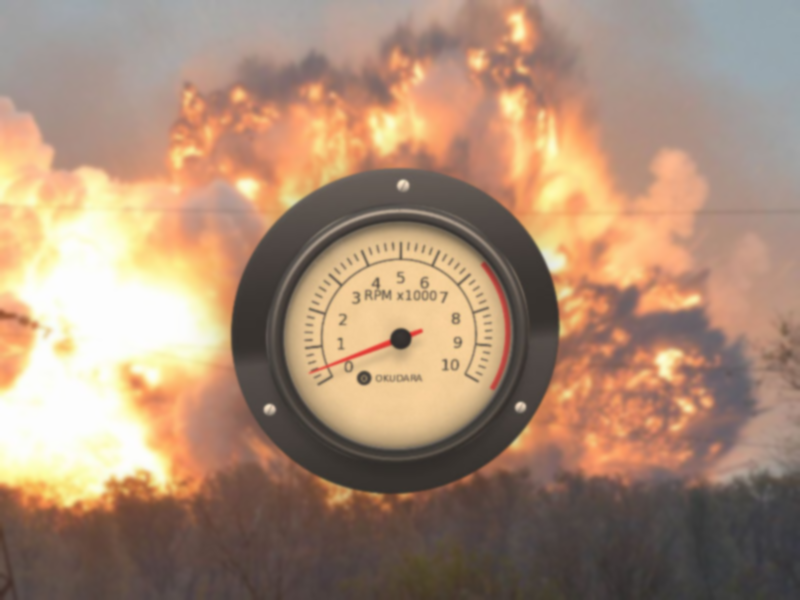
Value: 400 rpm
